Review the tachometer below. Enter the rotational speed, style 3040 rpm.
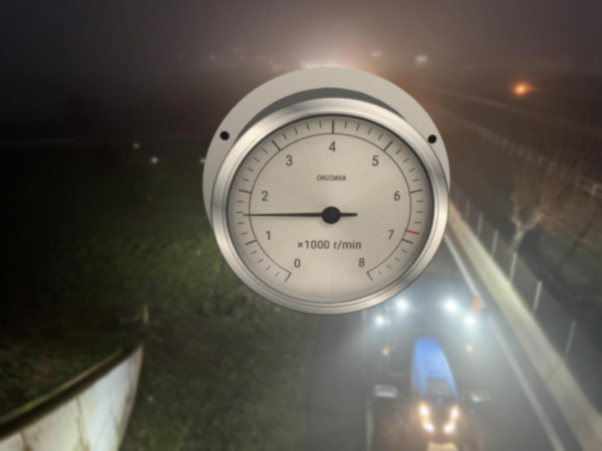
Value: 1600 rpm
